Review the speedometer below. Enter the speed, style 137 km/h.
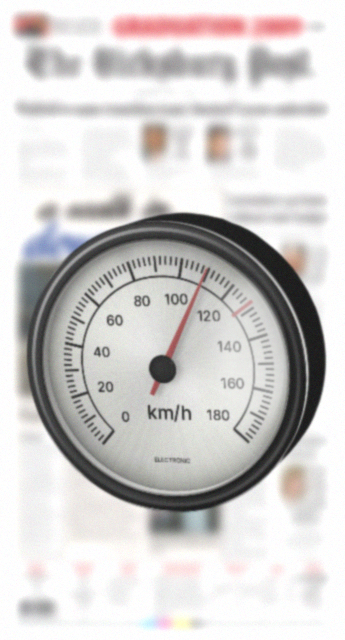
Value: 110 km/h
